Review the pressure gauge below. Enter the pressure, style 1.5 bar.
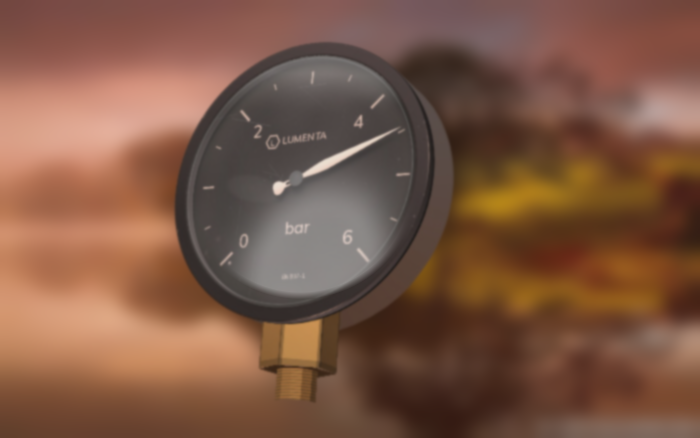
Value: 4.5 bar
